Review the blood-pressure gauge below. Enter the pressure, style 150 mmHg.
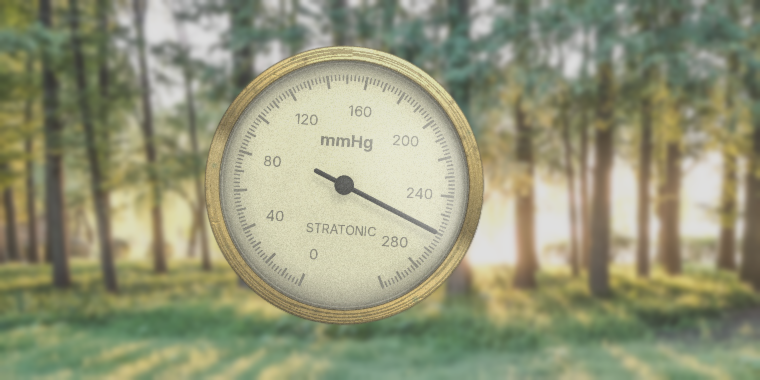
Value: 260 mmHg
